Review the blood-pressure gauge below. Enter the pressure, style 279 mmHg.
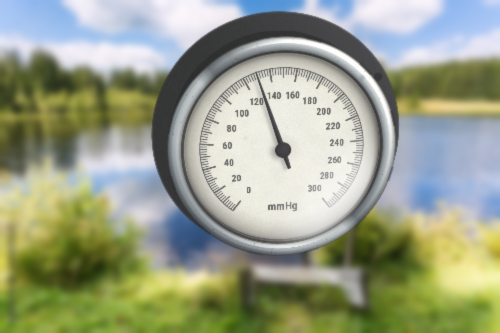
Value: 130 mmHg
